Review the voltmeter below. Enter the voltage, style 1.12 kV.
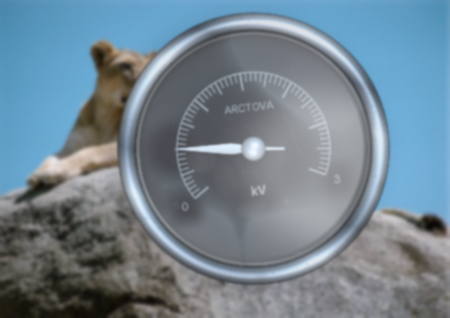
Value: 0.5 kV
